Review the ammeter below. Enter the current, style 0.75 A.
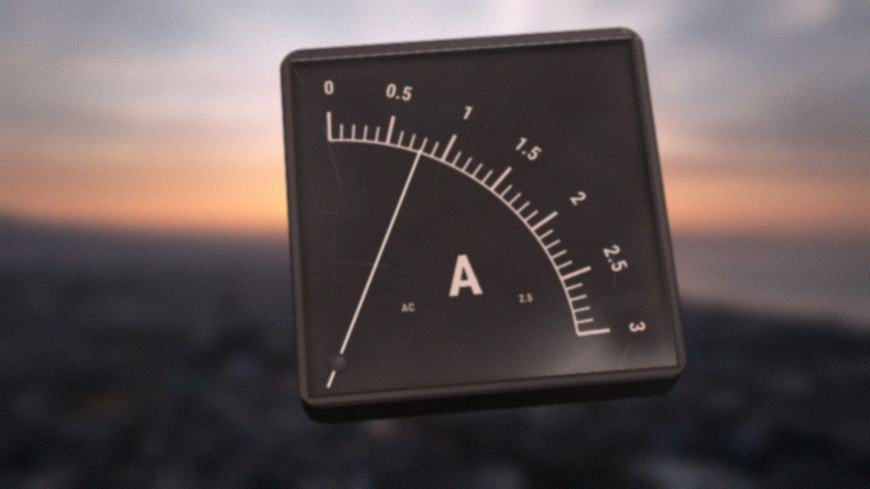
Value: 0.8 A
